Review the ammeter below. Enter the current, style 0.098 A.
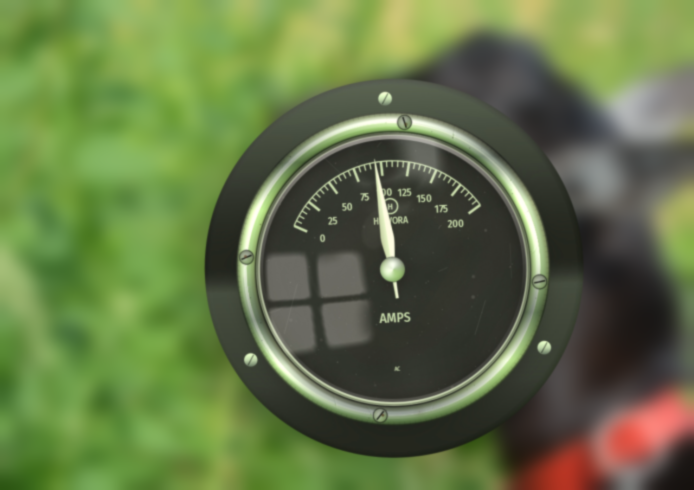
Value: 95 A
